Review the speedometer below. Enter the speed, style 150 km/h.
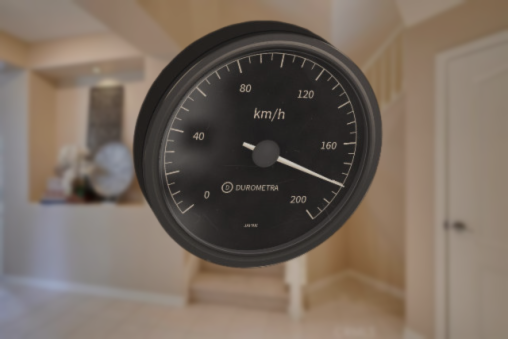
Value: 180 km/h
